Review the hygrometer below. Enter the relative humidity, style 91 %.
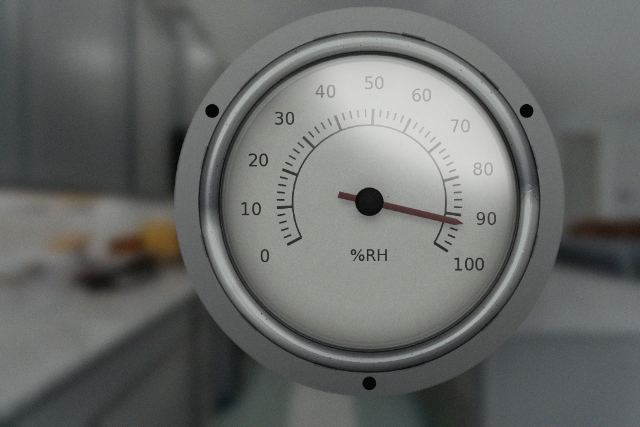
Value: 92 %
